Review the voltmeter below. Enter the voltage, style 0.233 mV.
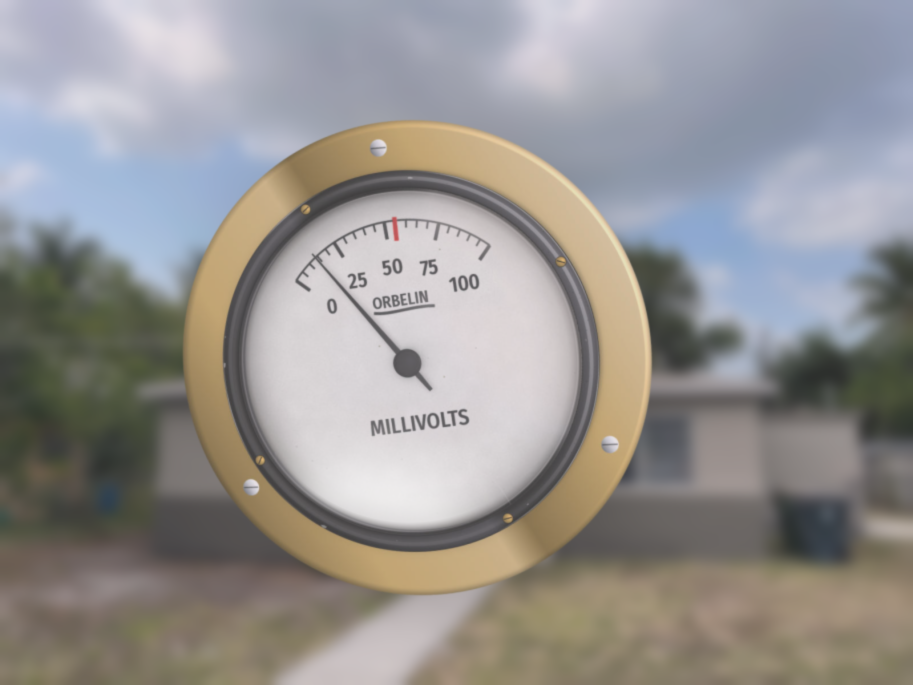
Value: 15 mV
